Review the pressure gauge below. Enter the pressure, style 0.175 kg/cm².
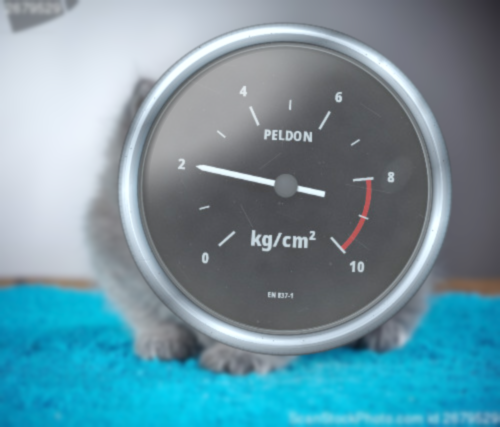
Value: 2 kg/cm²
